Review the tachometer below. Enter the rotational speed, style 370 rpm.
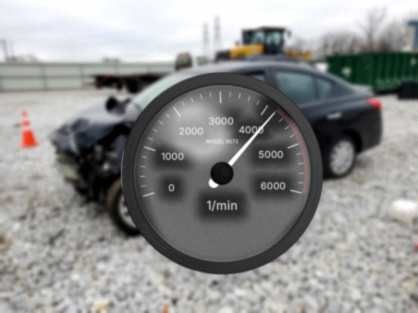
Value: 4200 rpm
